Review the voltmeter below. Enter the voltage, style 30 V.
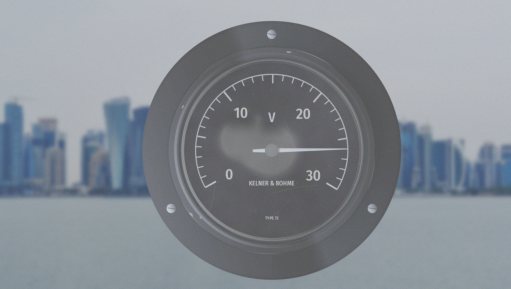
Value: 26 V
